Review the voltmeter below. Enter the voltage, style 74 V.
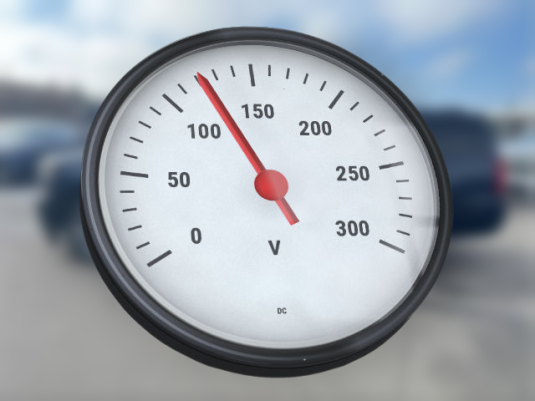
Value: 120 V
